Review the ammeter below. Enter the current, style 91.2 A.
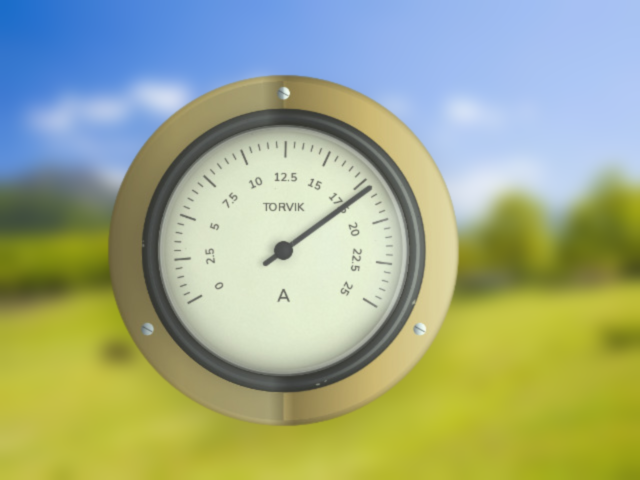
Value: 18 A
